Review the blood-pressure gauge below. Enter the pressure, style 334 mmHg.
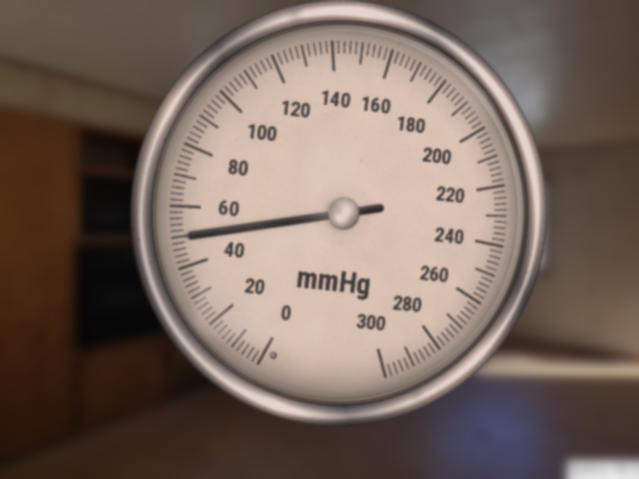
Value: 50 mmHg
